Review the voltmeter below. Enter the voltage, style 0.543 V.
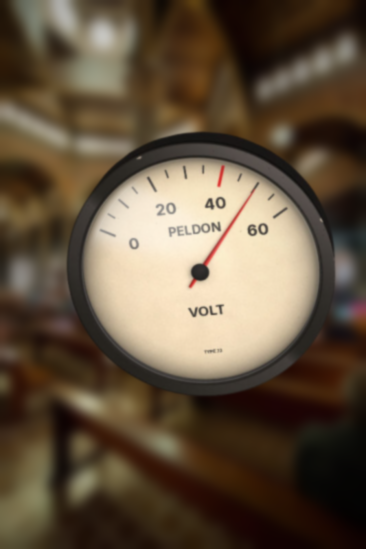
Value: 50 V
